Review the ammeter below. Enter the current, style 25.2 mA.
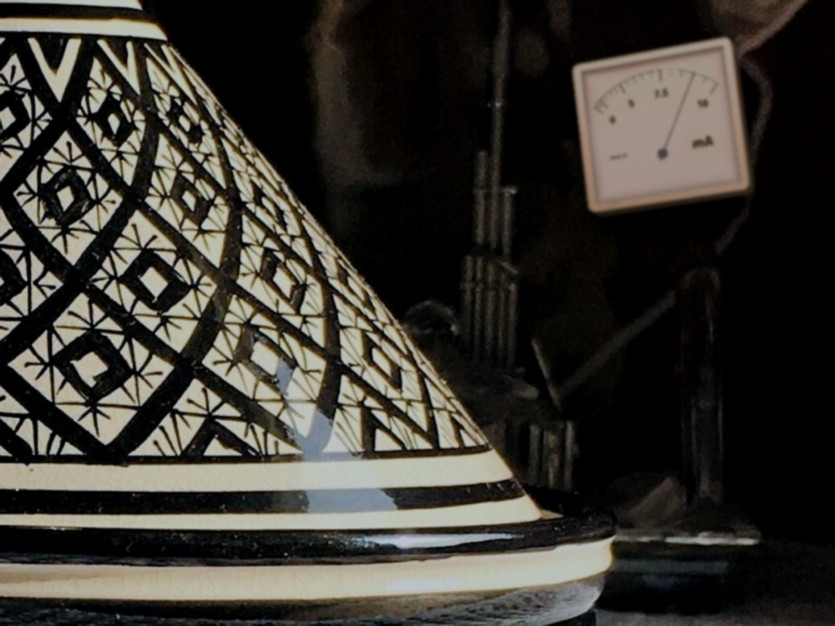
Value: 9 mA
